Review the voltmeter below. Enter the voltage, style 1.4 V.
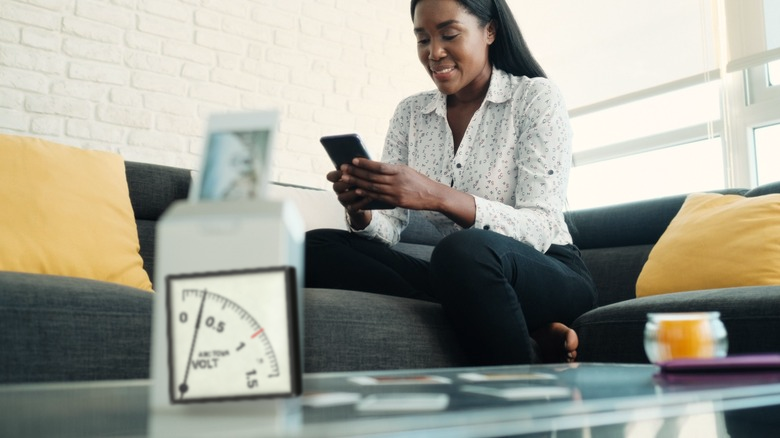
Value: 0.25 V
